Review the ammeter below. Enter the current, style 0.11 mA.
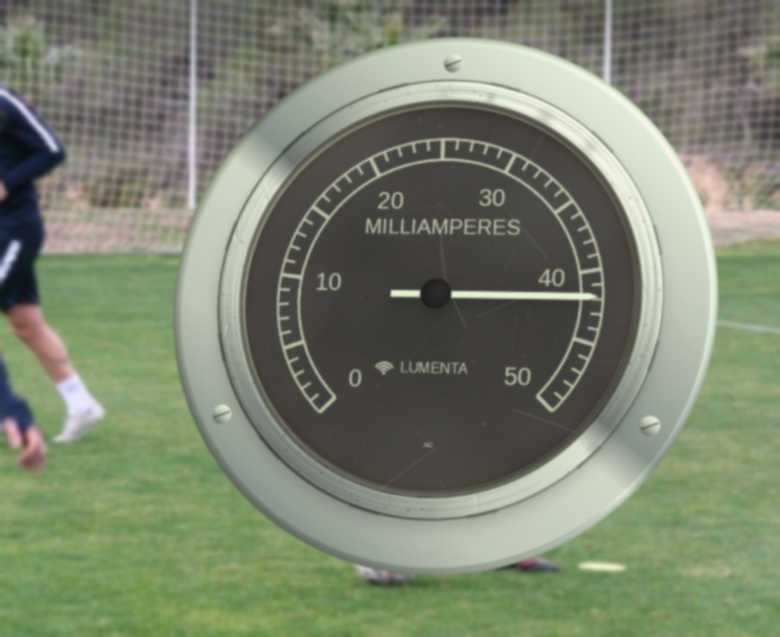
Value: 42 mA
